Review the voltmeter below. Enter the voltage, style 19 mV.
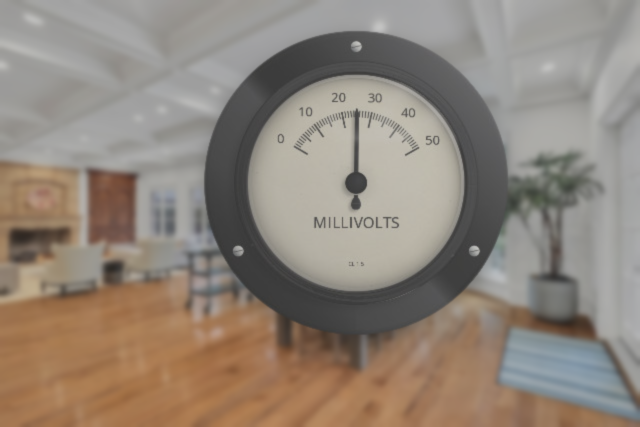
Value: 25 mV
